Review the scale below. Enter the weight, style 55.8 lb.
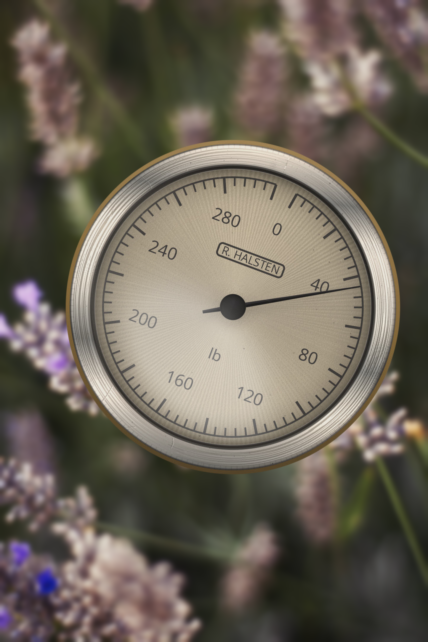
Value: 44 lb
